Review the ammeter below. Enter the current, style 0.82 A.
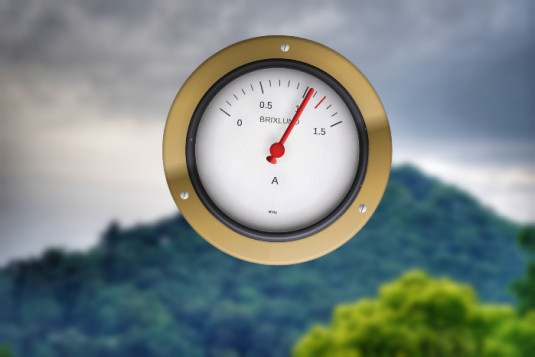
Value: 1.05 A
